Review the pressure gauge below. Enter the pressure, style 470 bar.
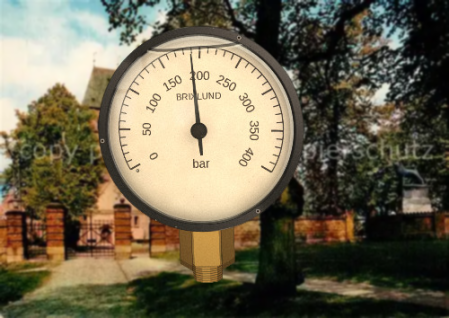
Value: 190 bar
